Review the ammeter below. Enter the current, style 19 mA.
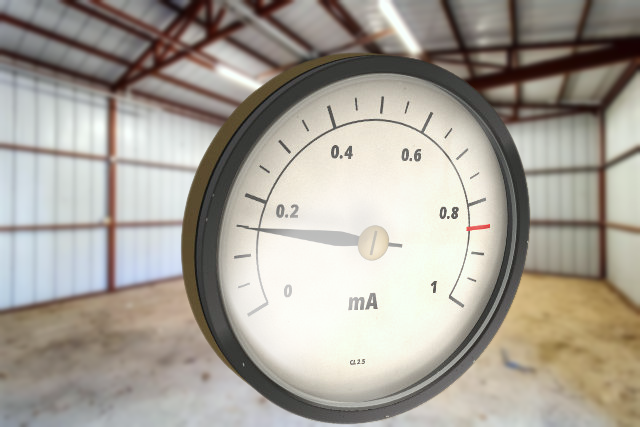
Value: 0.15 mA
